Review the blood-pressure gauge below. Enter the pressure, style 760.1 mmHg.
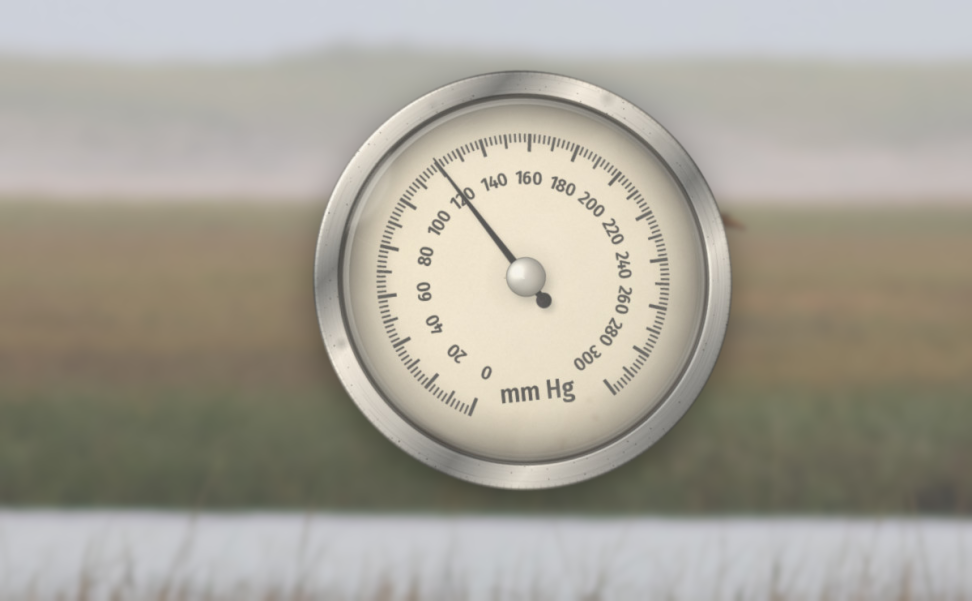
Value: 120 mmHg
